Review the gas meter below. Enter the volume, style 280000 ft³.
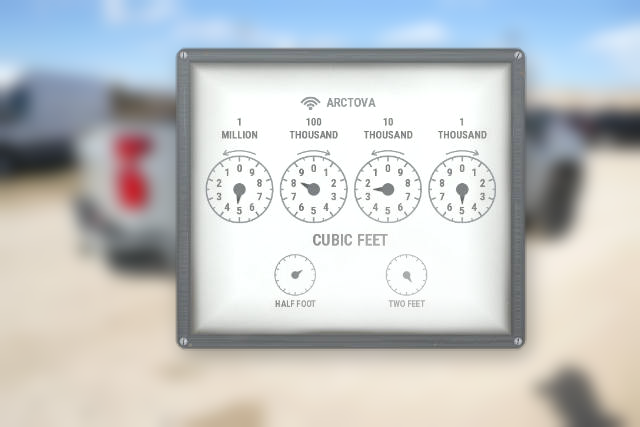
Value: 482500 ft³
